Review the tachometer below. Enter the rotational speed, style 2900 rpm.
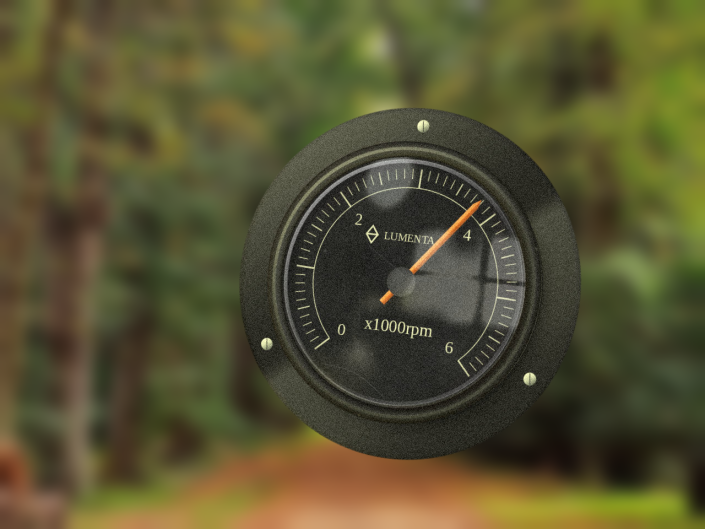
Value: 3800 rpm
